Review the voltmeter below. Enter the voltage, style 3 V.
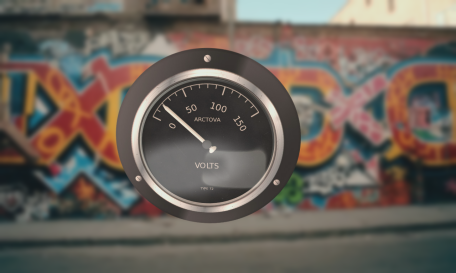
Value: 20 V
